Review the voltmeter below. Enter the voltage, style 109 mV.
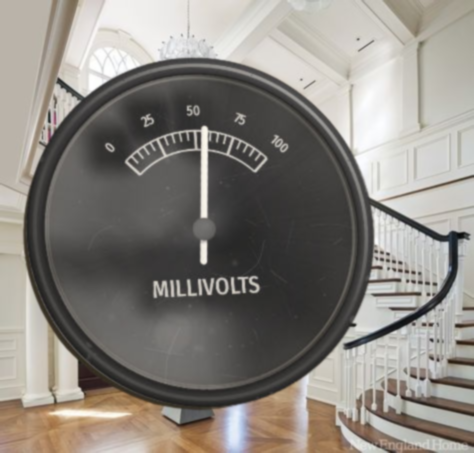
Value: 55 mV
